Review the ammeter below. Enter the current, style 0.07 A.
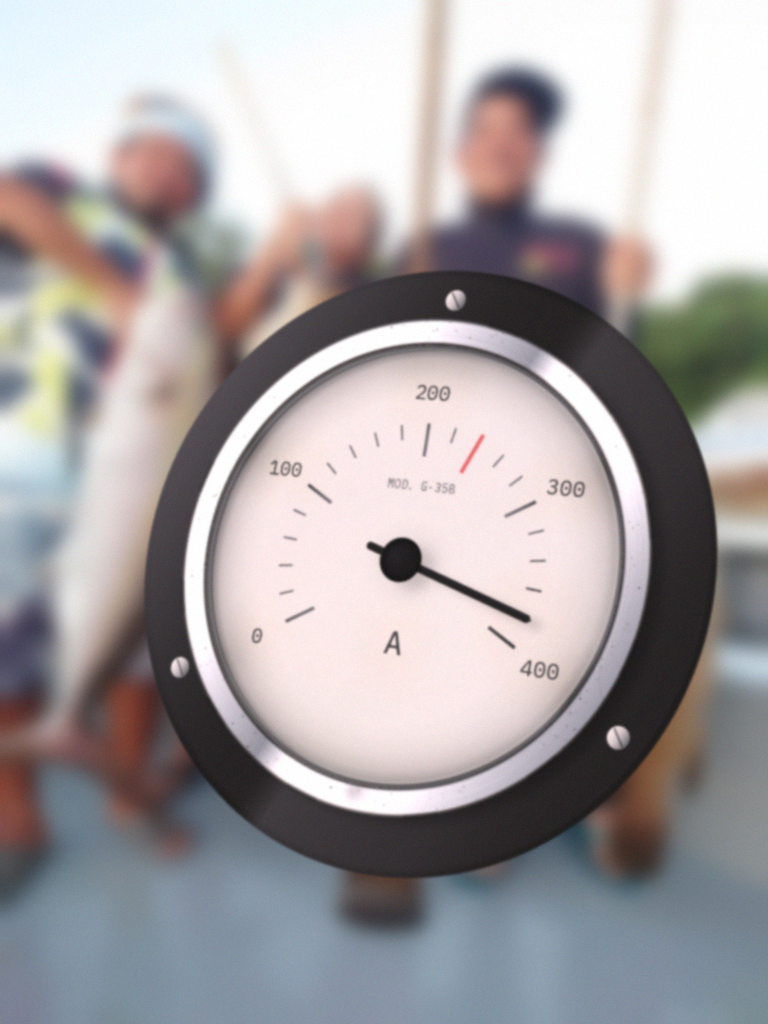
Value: 380 A
